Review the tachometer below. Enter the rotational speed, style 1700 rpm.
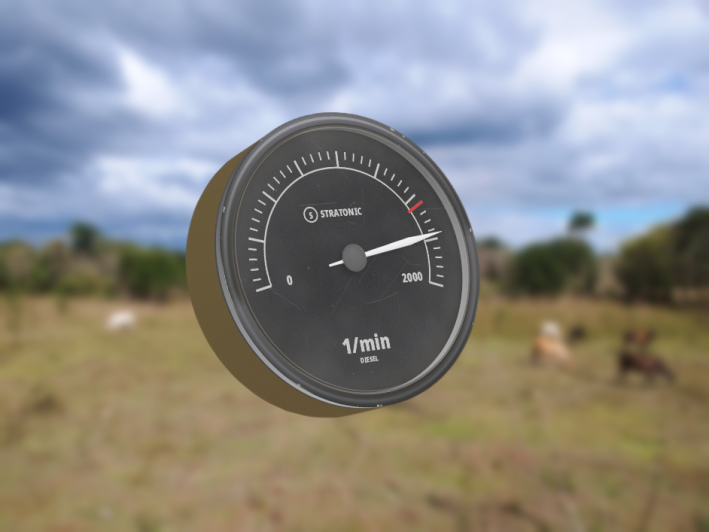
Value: 1725 rpm
